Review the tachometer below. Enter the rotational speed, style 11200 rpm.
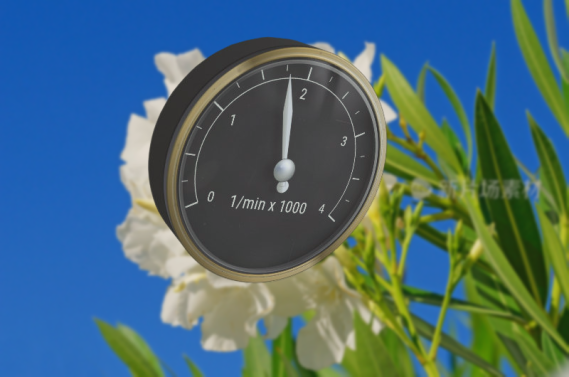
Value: 1750 rpm
